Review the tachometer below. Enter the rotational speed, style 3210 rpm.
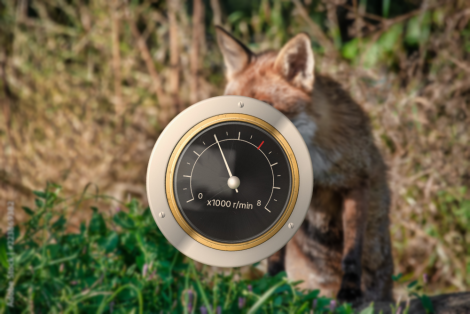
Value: 3000 rpm
